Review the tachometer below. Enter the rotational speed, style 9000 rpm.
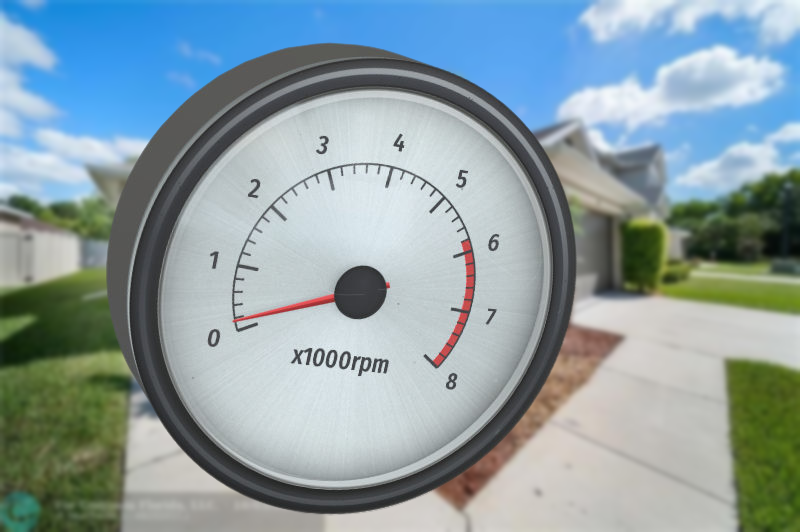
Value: 200 rpm
